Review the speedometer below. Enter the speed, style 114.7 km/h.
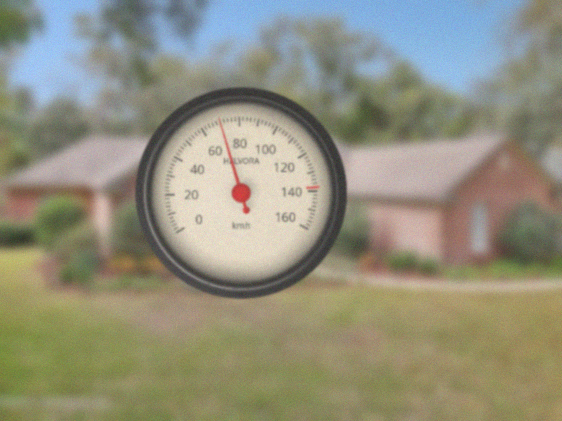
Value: 70 km/h
